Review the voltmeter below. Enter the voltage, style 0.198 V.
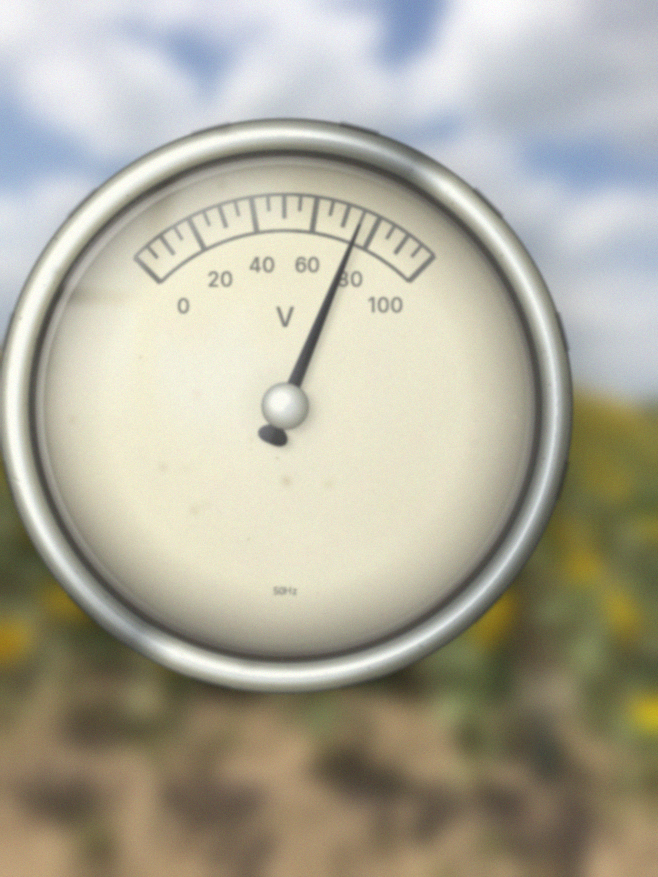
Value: 75 V
